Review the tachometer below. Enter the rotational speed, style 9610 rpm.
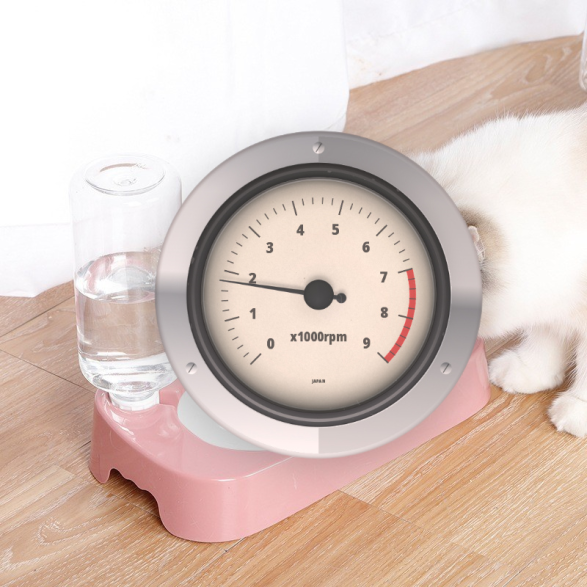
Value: 1800 rpm
